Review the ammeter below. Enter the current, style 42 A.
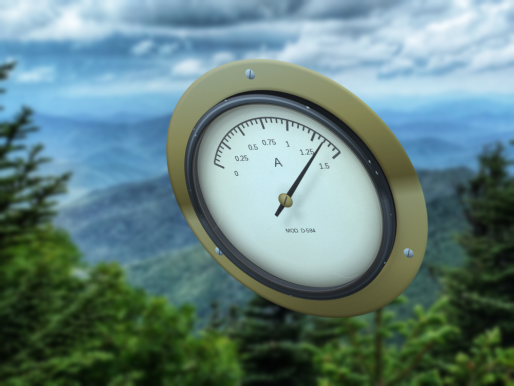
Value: 1.35 A
